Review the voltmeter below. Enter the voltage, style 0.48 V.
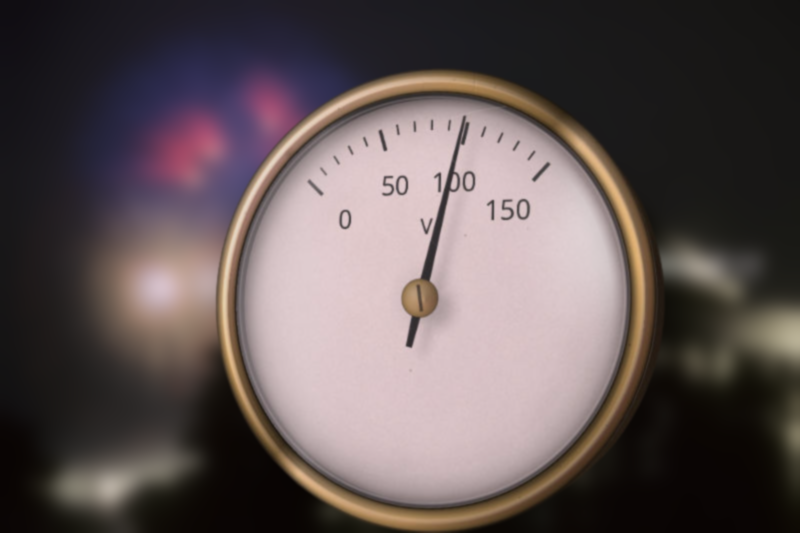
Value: 100 V
